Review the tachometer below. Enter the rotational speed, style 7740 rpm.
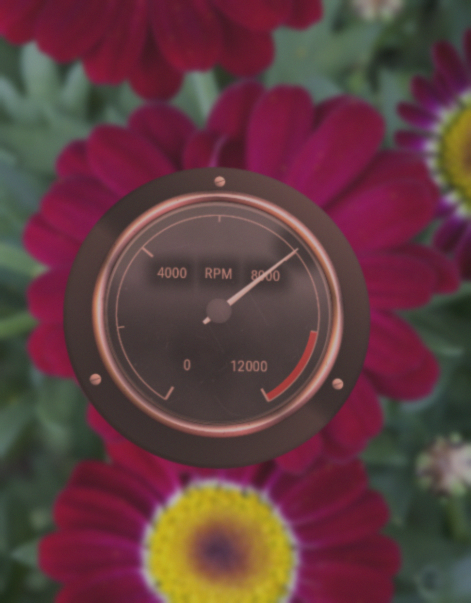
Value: 8000 rpm
